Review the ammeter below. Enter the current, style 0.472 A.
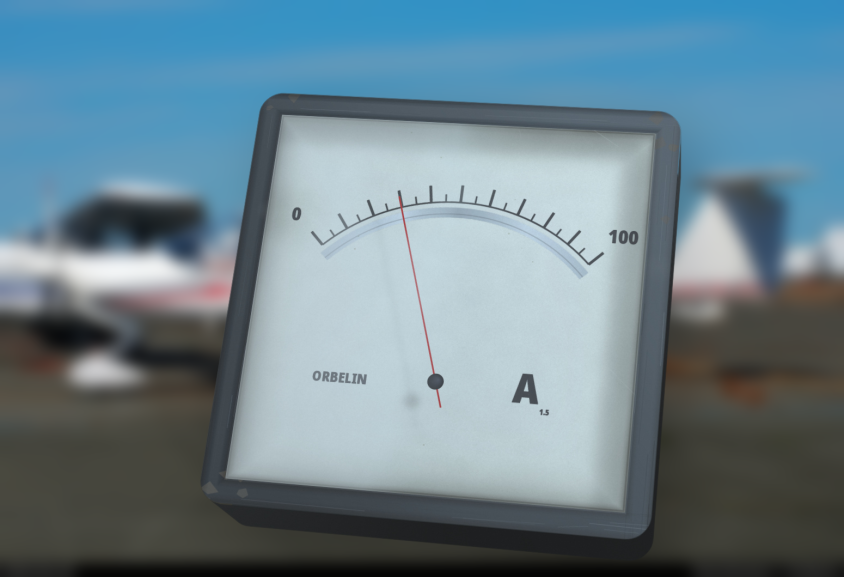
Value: 30 A
